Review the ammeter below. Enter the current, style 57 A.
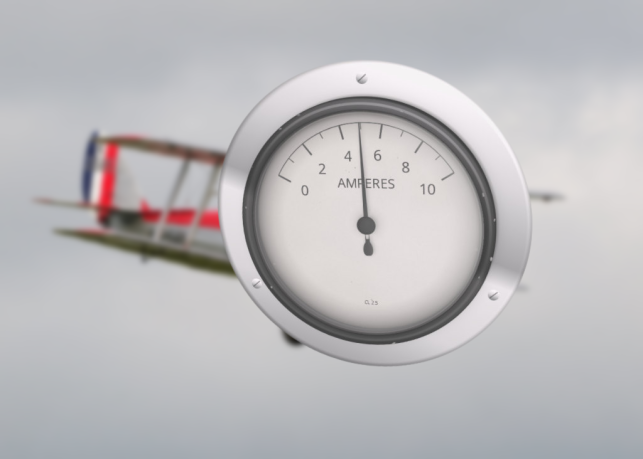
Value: 5 A
